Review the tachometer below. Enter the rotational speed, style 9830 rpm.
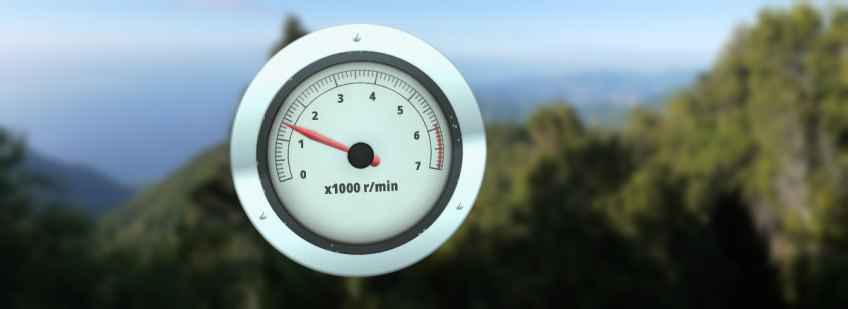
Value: 1400 rpm
